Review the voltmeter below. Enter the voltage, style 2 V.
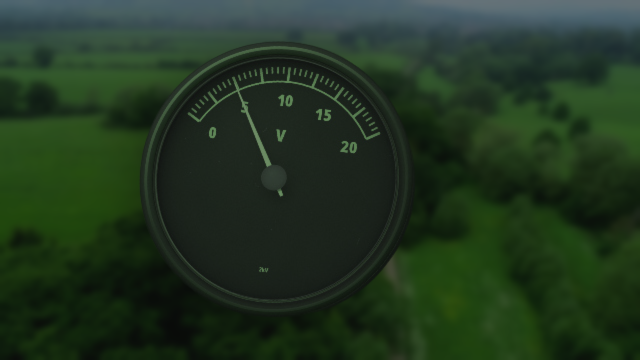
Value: 5 V
